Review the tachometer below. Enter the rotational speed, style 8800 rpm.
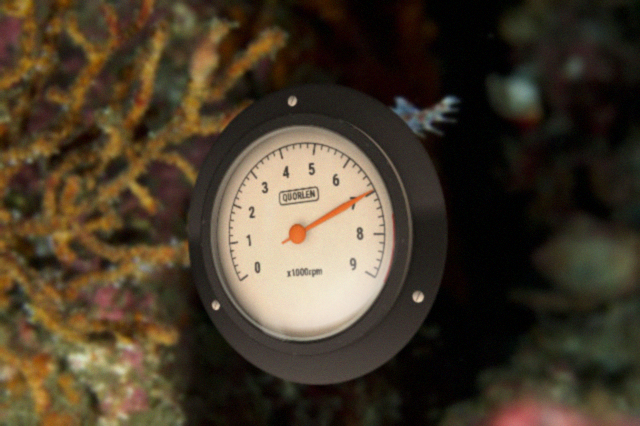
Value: 7000 rpm
